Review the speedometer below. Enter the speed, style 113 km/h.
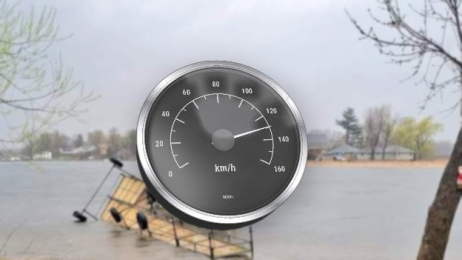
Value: 130 km/h
